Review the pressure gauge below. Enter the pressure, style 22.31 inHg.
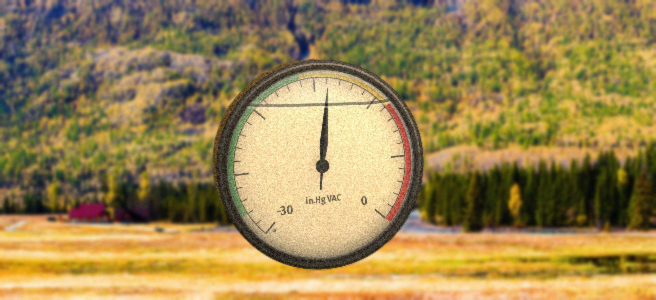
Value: -14 inHg
